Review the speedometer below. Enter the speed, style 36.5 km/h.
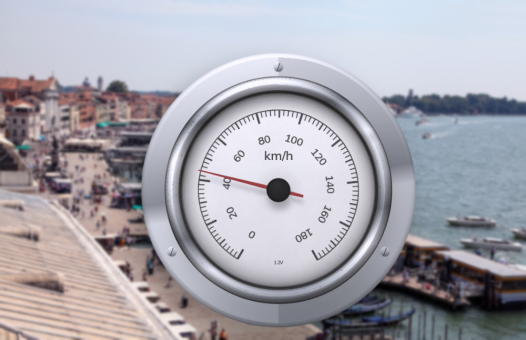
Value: 44 km/h
